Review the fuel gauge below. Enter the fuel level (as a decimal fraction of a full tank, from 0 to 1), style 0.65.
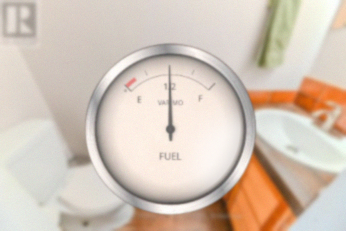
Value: 0.5
